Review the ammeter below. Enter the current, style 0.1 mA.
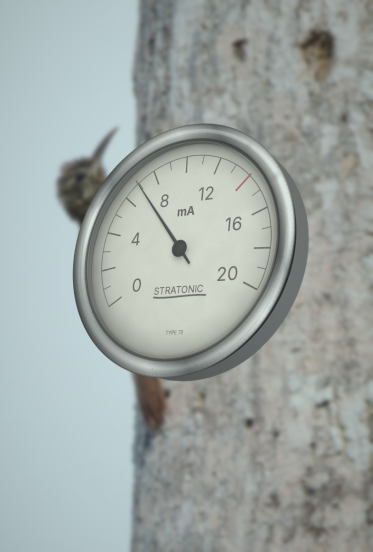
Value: 7 mA
